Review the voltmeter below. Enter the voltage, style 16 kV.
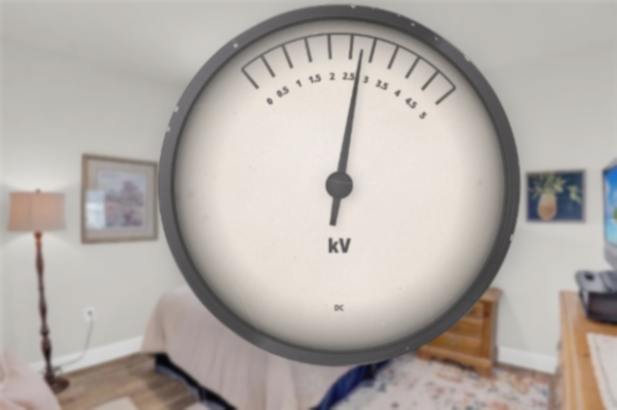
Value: 2.75 kV
